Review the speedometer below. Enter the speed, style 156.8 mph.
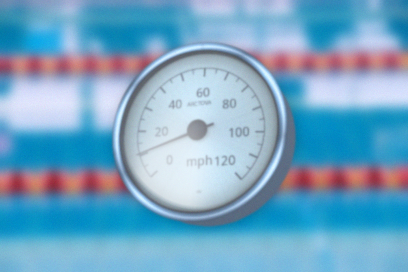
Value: 10 mph
